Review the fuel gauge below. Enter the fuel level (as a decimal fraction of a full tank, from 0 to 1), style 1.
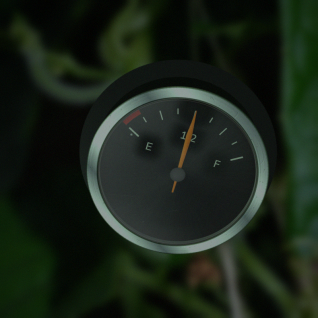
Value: 0.5
